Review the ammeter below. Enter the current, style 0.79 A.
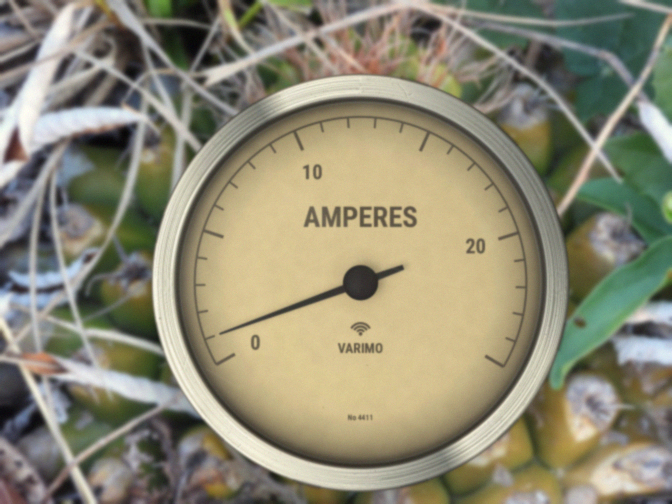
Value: 1 A
